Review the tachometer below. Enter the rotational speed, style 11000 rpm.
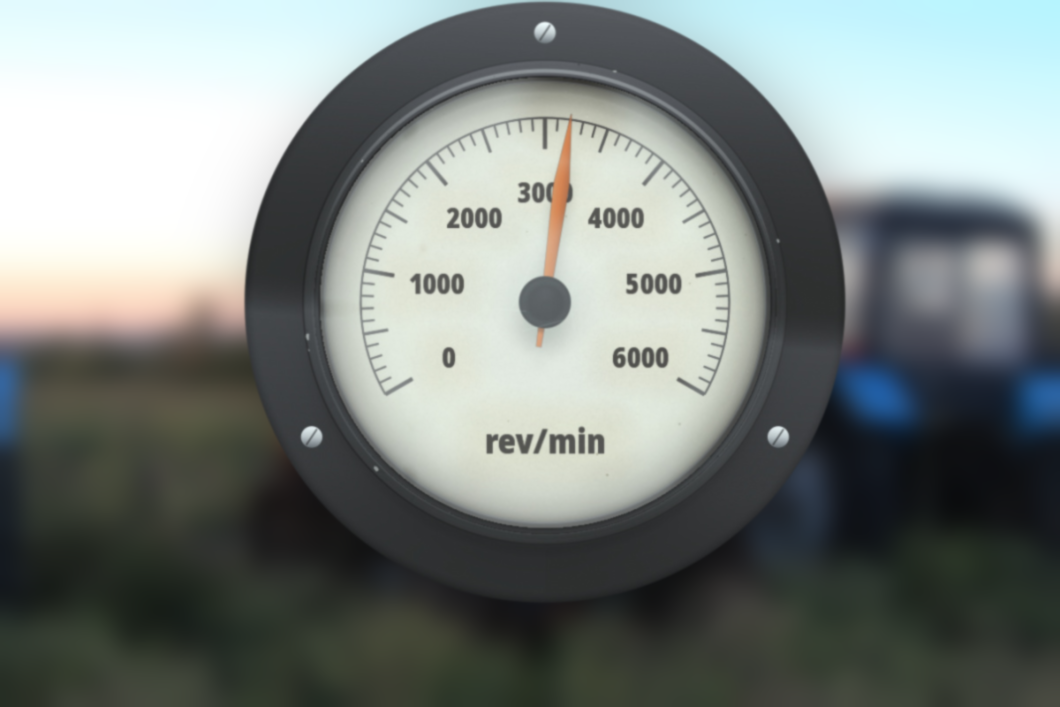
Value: 3200 rpm
